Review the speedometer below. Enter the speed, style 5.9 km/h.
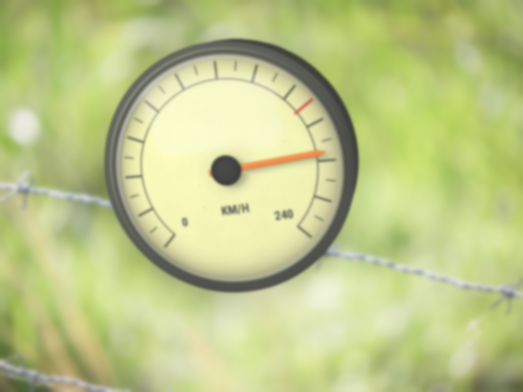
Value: 195 km/h
